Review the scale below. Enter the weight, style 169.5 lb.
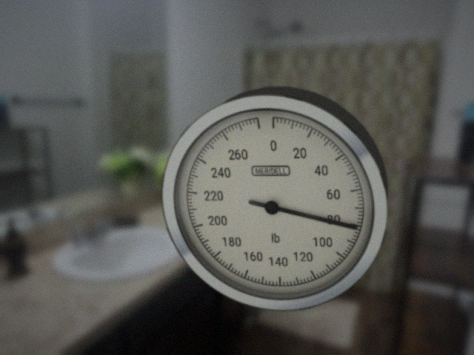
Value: 80 lb
